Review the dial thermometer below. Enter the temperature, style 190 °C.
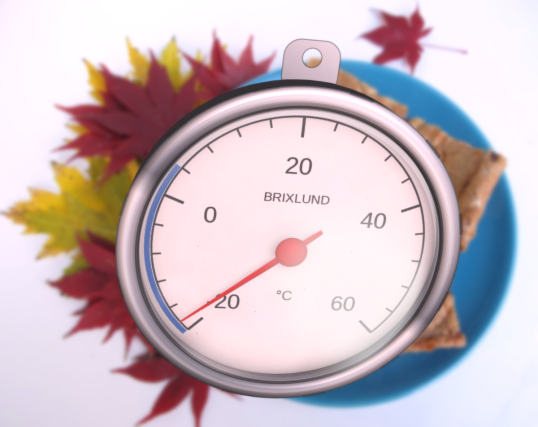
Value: -18 °C
